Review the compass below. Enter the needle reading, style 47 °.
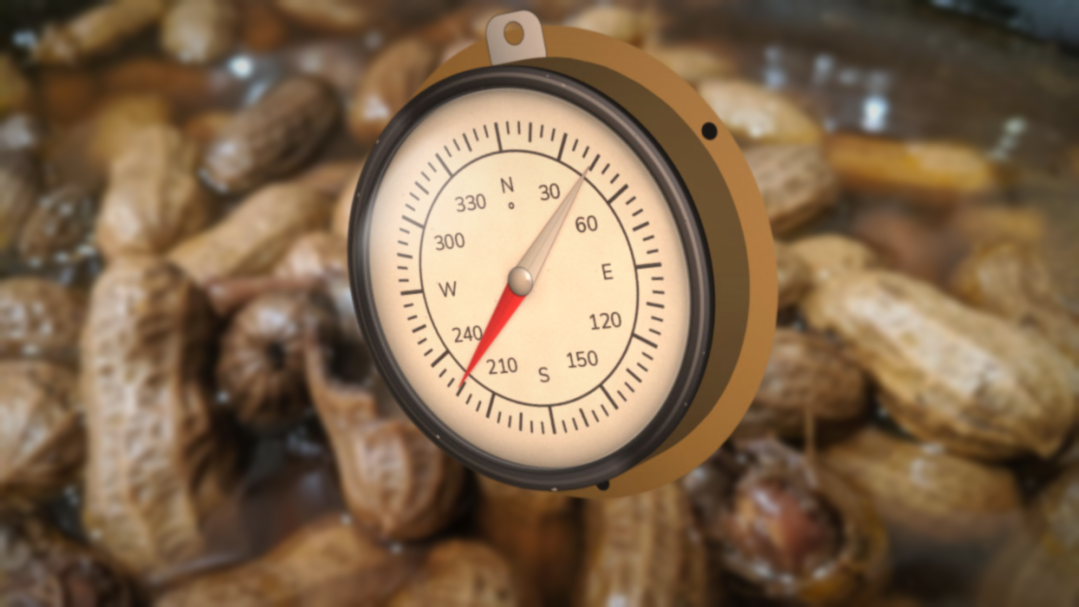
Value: 225 °
